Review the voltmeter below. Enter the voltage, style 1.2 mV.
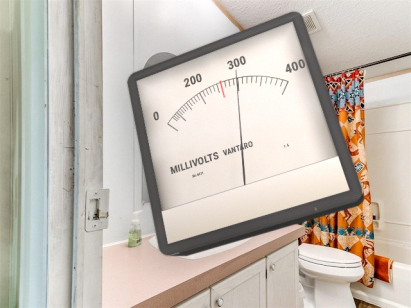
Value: 300 mV
